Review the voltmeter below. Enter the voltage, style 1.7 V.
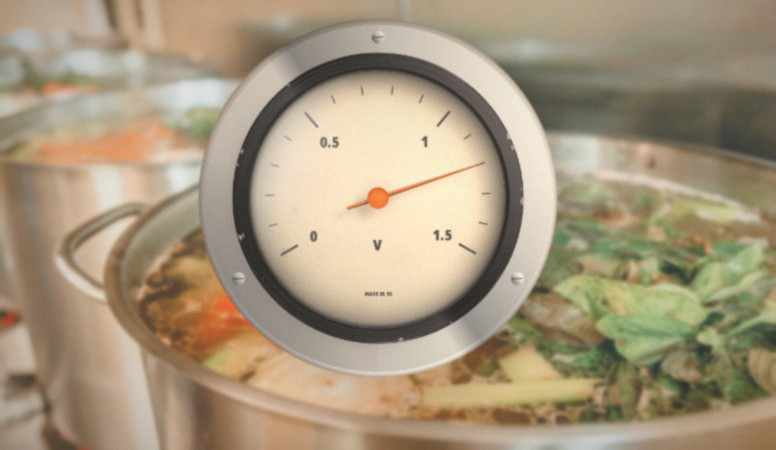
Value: 1.2 V
